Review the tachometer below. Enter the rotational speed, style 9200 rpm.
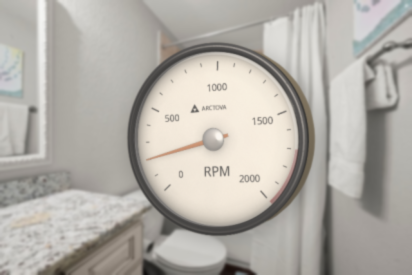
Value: 200 rpm
